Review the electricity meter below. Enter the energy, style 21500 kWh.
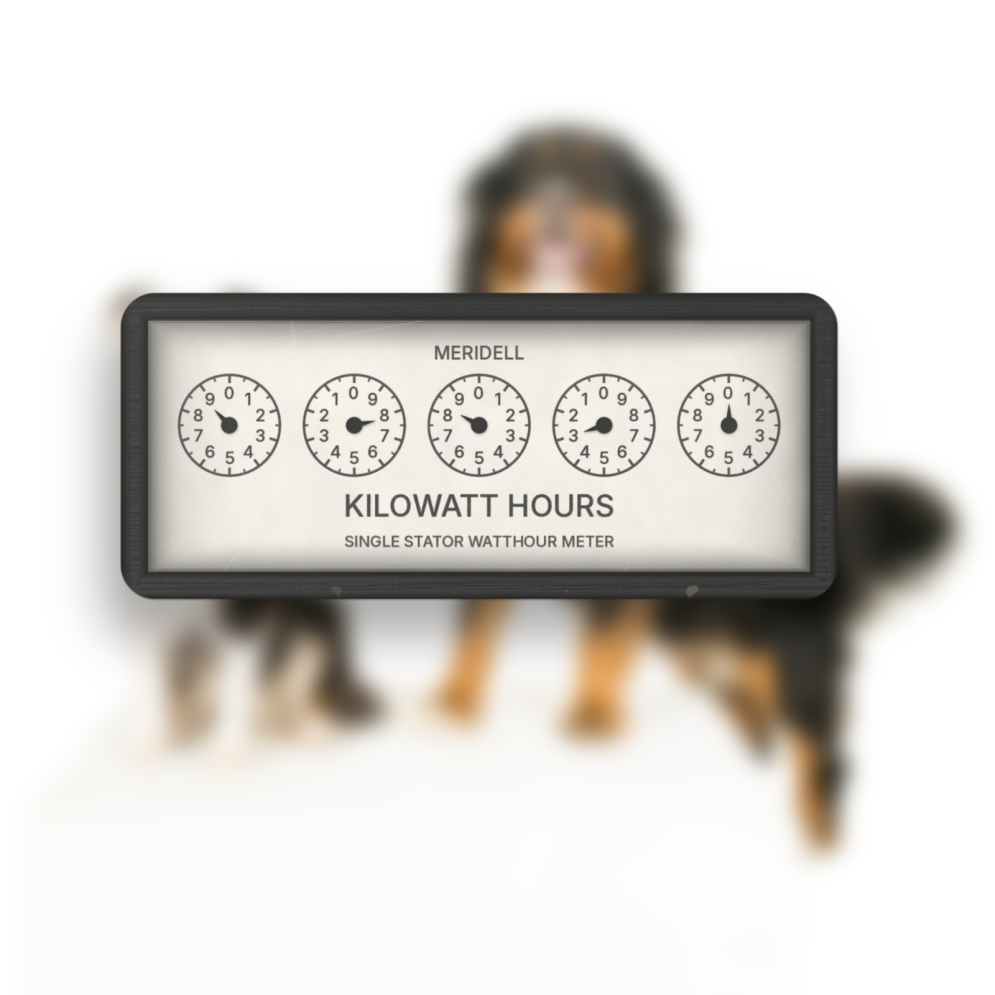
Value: 87830 kWh
